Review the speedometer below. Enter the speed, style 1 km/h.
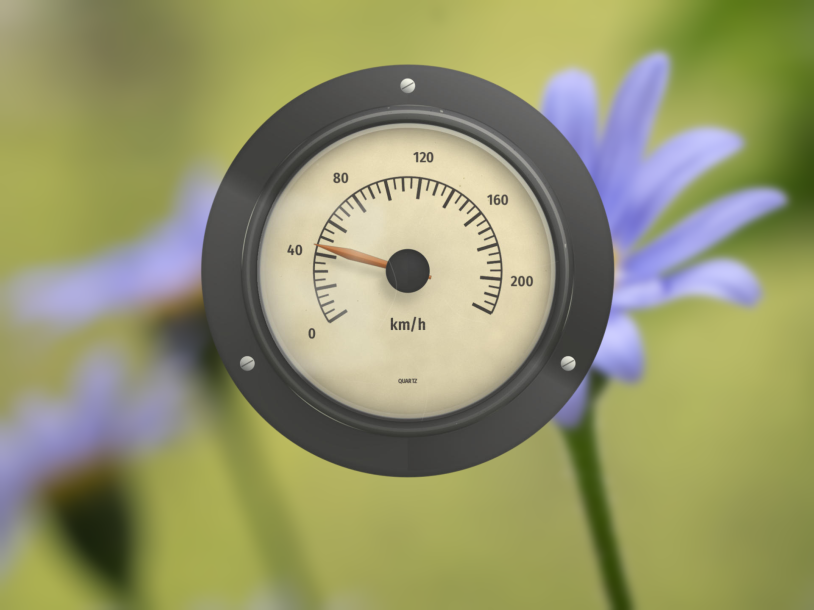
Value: 45 km/h
